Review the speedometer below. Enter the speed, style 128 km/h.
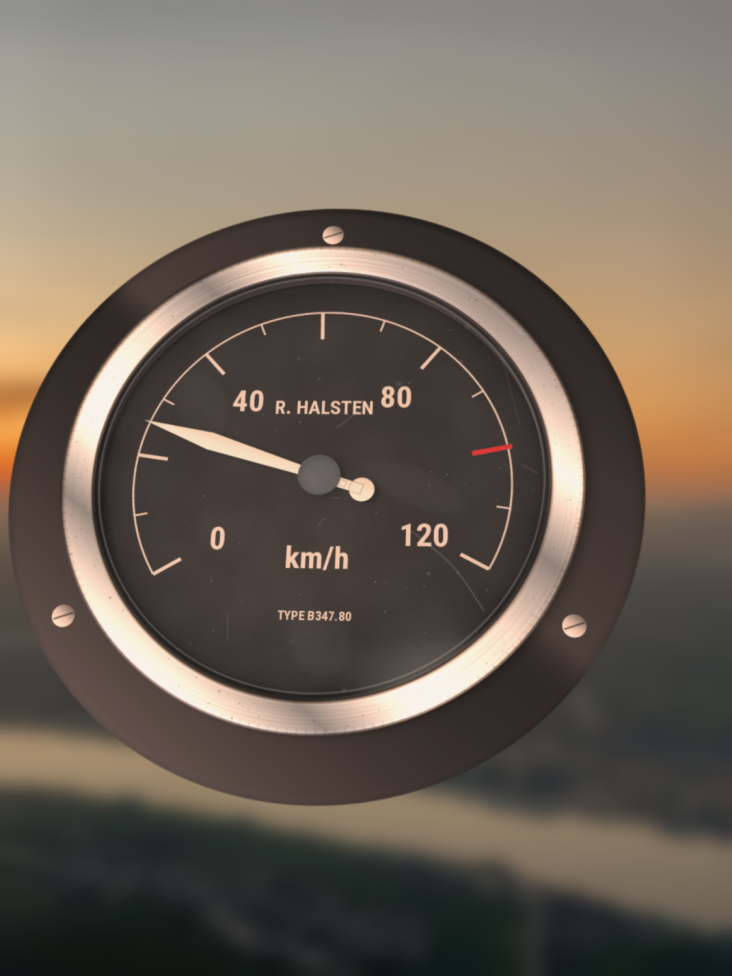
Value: 25 km/h
